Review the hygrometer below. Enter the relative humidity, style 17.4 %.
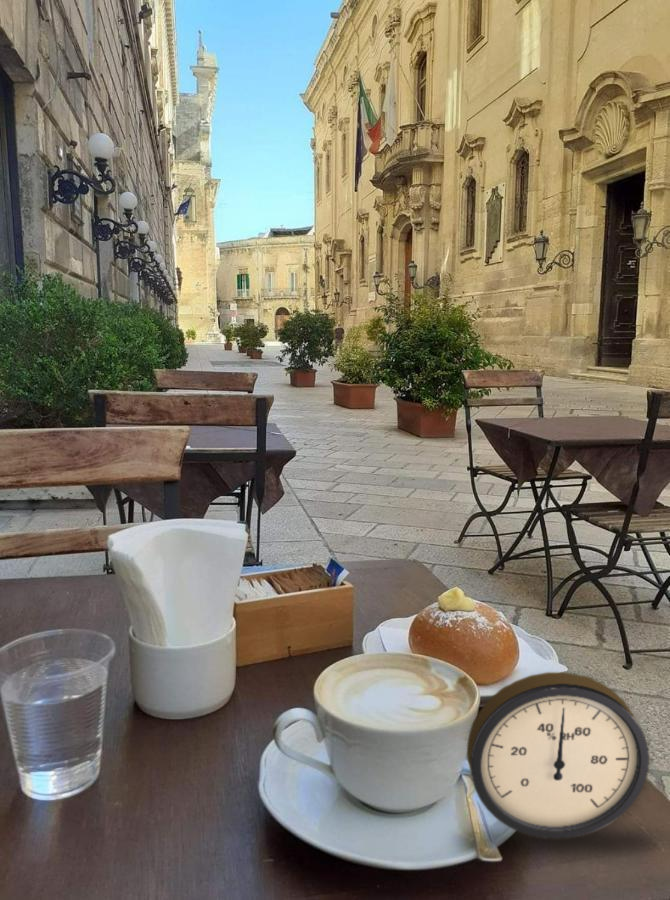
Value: 48 %
